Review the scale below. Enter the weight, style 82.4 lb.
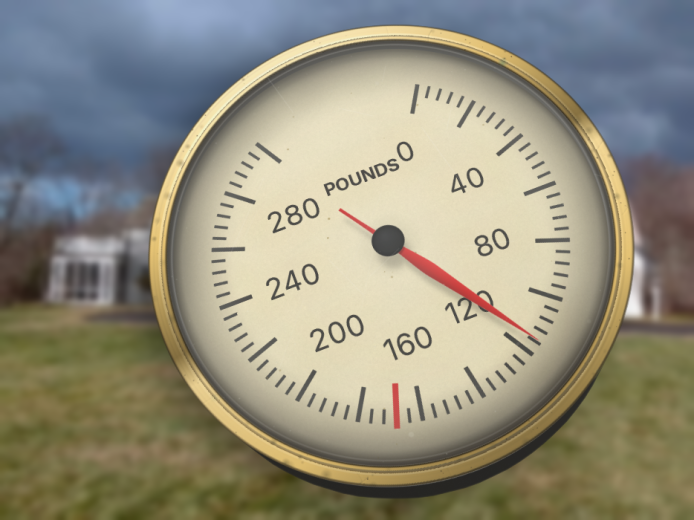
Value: 116 lb
